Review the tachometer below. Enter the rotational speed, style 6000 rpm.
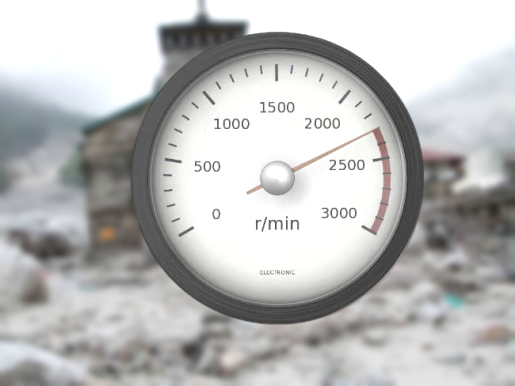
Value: 2300 rpm
